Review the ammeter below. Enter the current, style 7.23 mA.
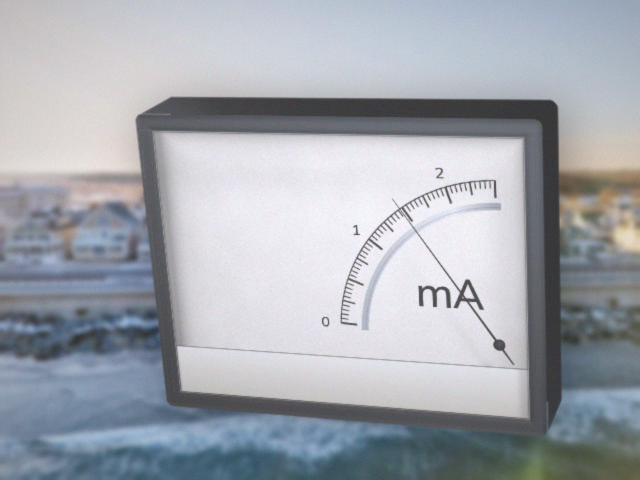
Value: 1.5 mA
